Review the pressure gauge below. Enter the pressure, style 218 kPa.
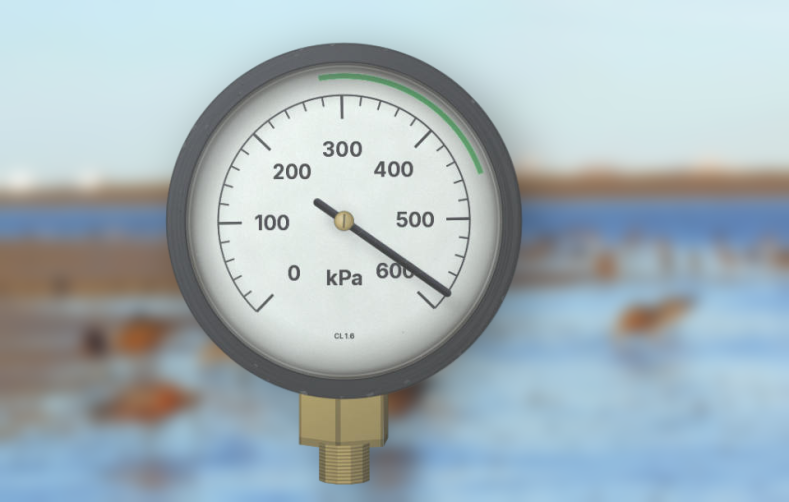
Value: 580 kPa
